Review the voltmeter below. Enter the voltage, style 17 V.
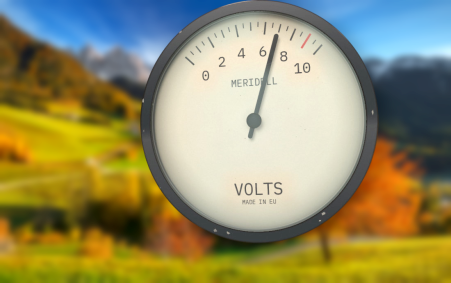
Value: 7 V
